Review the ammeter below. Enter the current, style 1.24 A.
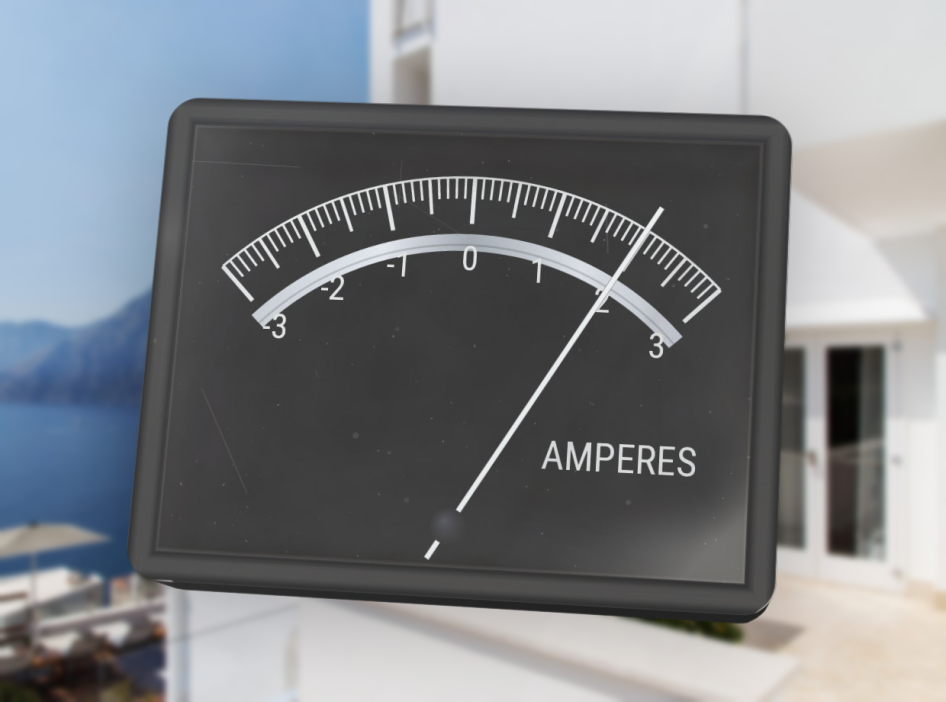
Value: 2 A
